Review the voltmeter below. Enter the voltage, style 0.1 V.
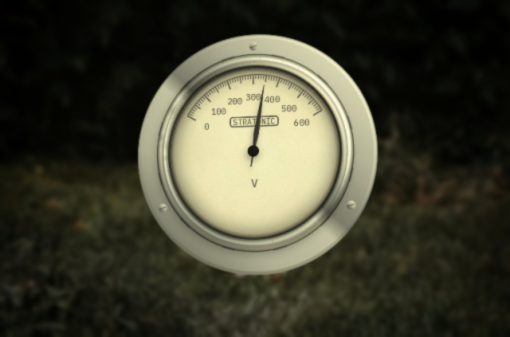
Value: 350 V
